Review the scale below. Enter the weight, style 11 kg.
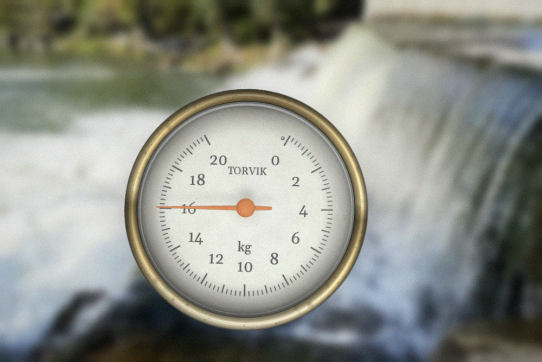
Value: 16 kg
